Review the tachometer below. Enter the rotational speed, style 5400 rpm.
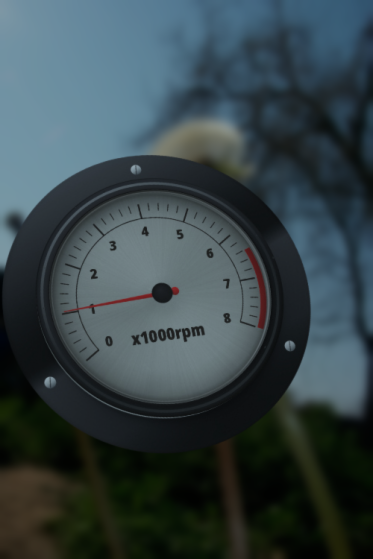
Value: 1000 rpm
